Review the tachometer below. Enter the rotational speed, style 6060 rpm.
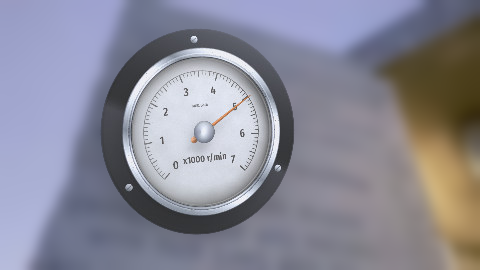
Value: 5000 rpm
